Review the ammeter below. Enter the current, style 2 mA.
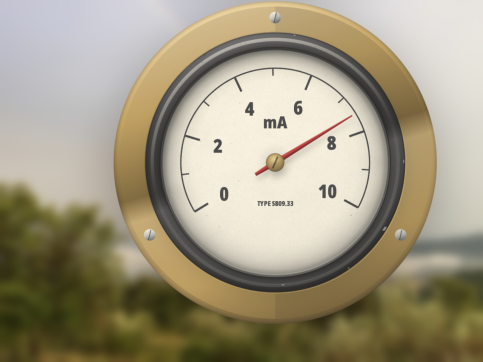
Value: 7.5 mA
